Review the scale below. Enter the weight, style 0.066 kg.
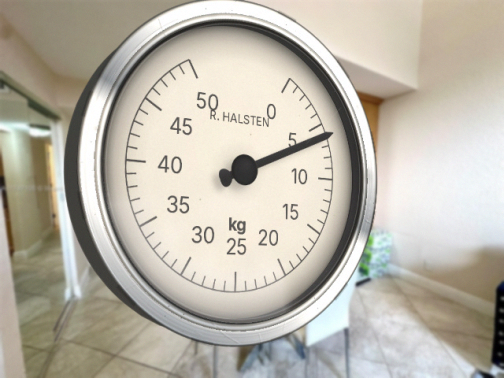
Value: 6 kg
